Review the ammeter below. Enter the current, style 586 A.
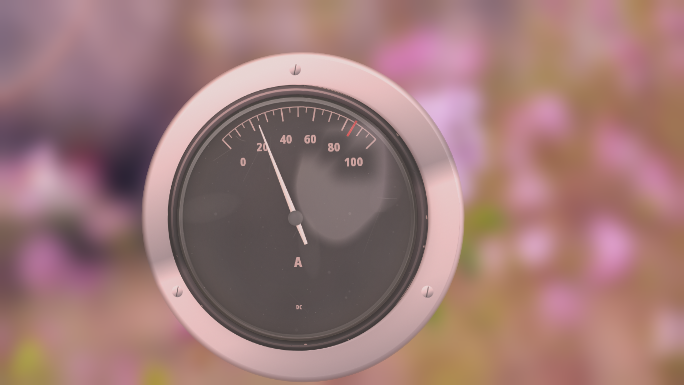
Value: 25 A
